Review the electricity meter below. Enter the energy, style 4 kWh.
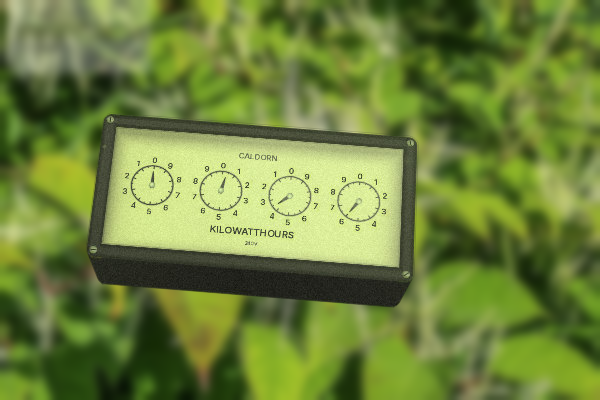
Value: 36 kWh
